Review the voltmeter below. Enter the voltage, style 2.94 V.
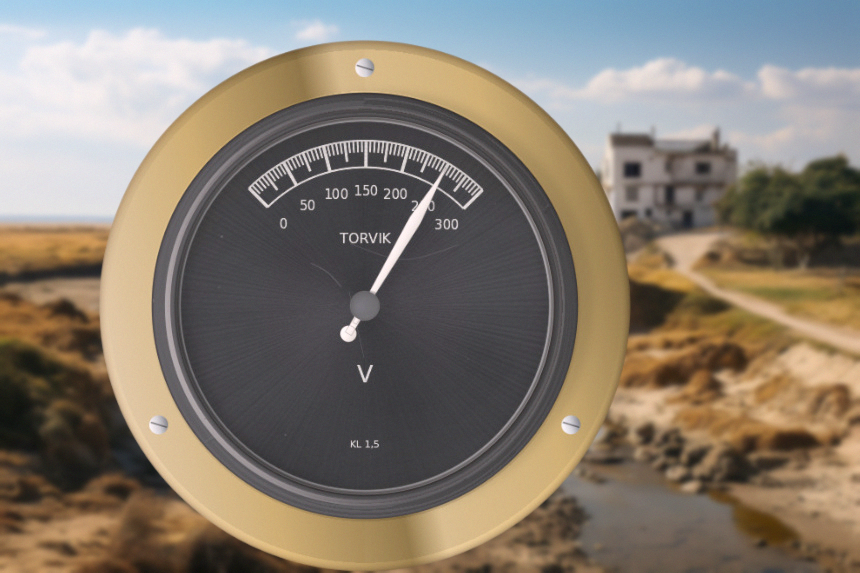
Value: 250 V
